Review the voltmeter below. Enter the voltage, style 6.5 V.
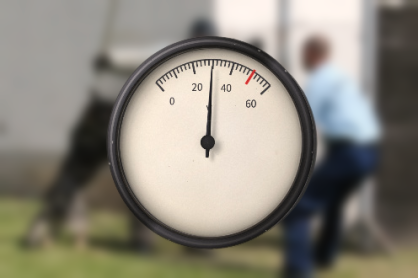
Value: 30 V
